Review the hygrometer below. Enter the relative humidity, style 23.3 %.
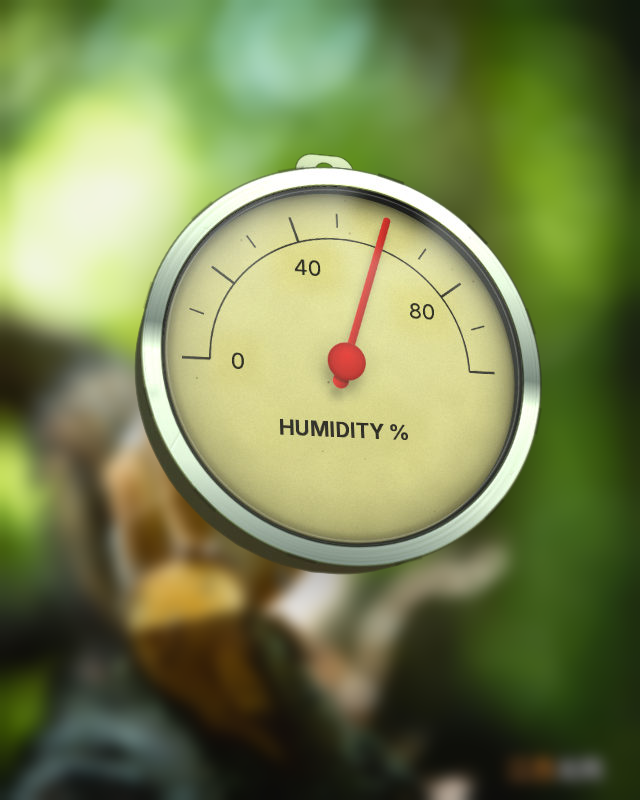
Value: 60 %
